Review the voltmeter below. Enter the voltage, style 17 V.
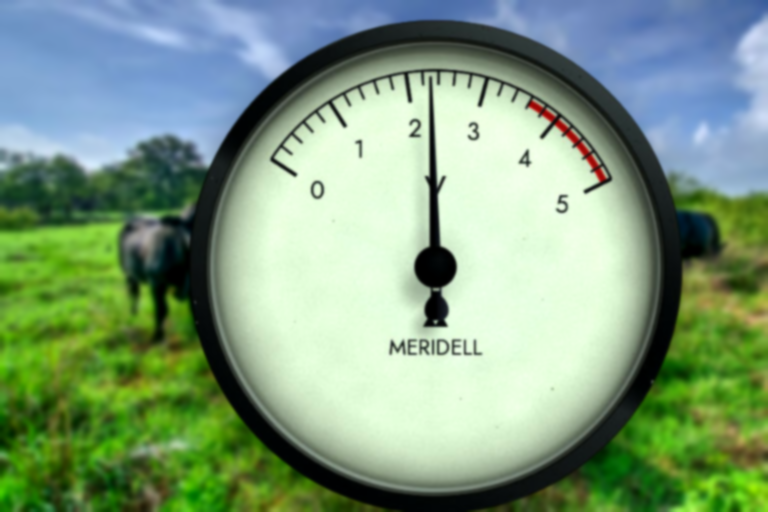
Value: 2.3 V
